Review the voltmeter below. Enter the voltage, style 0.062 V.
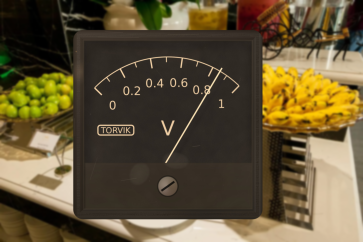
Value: 0.85 V
